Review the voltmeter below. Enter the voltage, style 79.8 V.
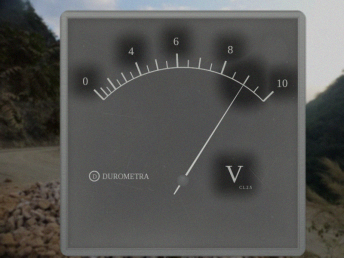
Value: 9 V
